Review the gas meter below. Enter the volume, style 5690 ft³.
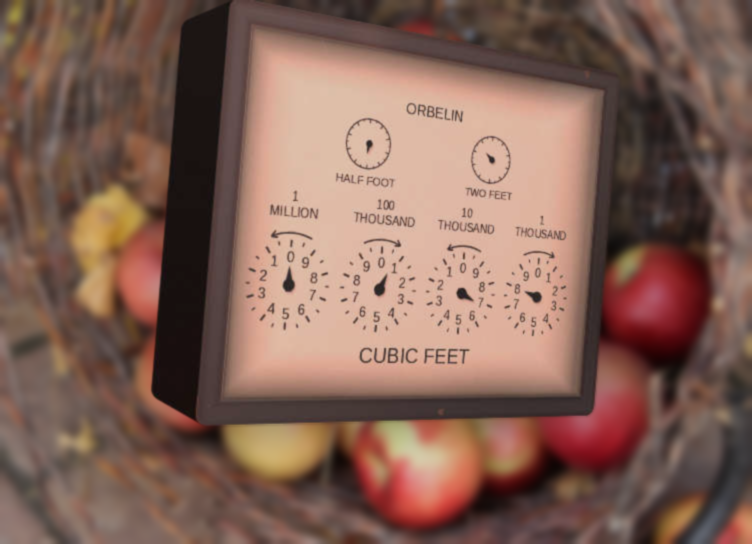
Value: 6800 ft³
